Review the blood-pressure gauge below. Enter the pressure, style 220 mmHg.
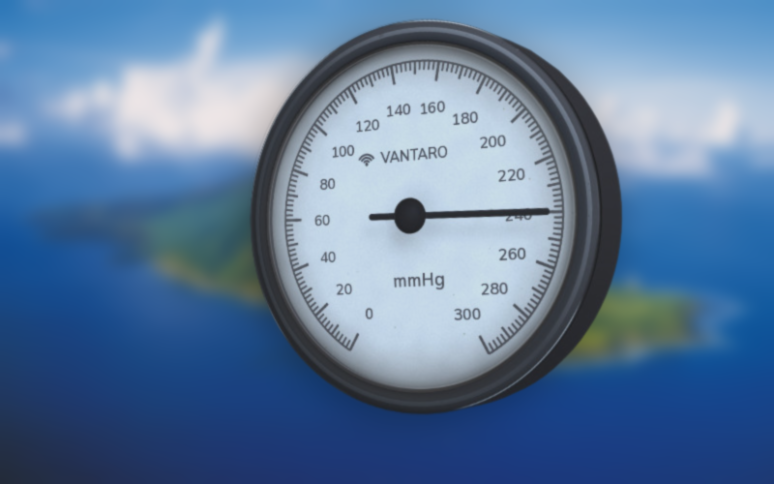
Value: 240 mmHg
